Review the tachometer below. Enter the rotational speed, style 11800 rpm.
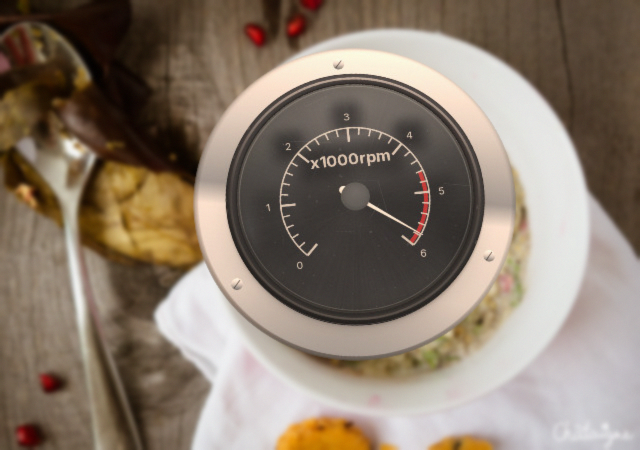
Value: 5800 rpm
